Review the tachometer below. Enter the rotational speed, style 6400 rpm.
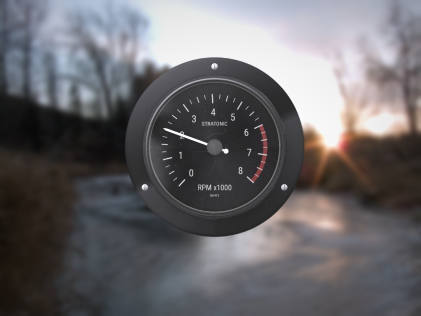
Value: 2000 rpm
